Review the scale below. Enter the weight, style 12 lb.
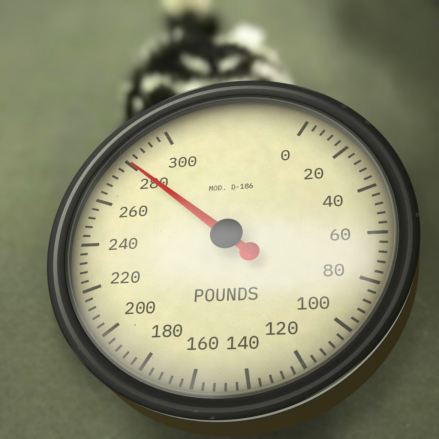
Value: 280 lb
